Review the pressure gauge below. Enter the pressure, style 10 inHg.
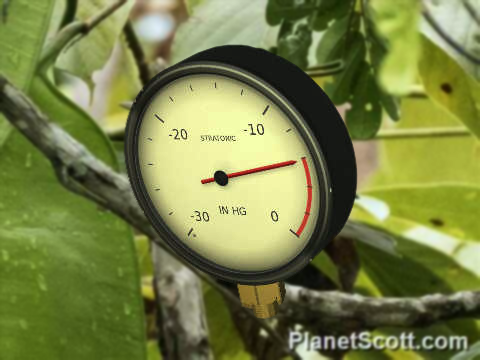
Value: -6 inHg
